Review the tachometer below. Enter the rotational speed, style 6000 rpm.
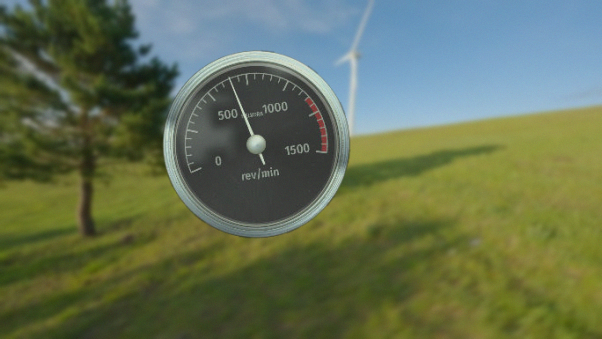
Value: 650 rpm
